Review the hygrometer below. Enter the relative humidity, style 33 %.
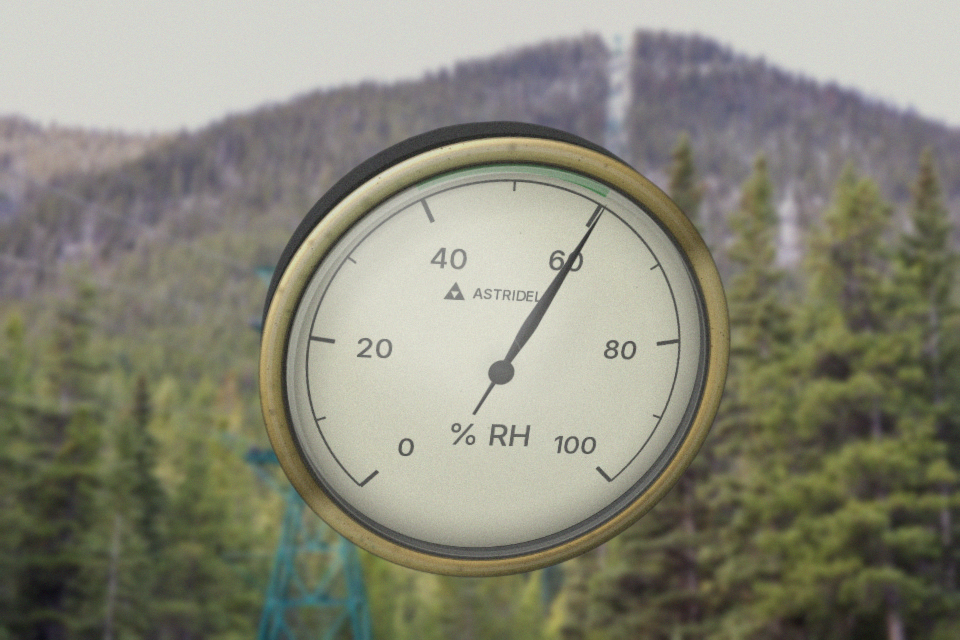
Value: 60 %
